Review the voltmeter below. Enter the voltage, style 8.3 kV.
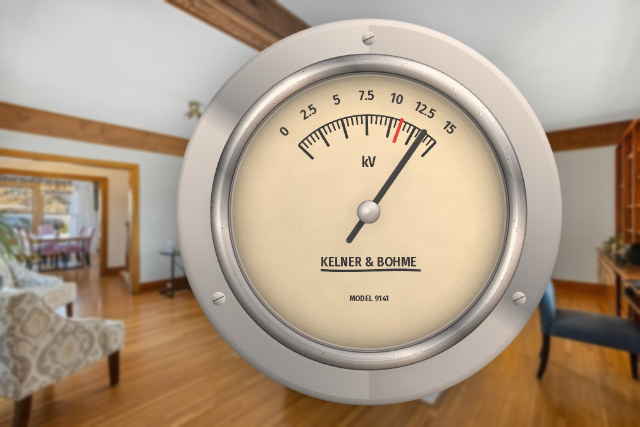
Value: 13.5 kV
